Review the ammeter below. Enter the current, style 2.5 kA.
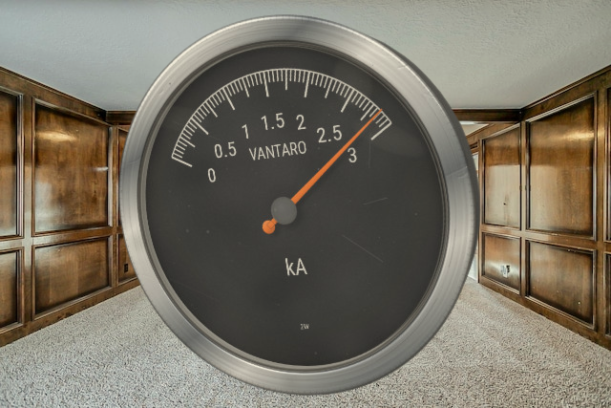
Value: 2.85 kA
